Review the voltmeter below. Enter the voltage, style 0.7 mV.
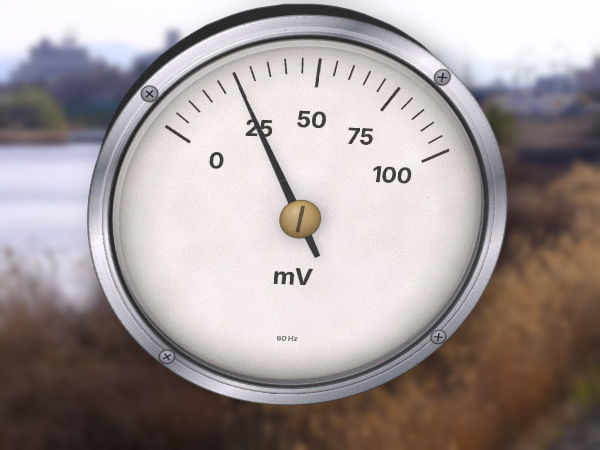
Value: 25 mV
